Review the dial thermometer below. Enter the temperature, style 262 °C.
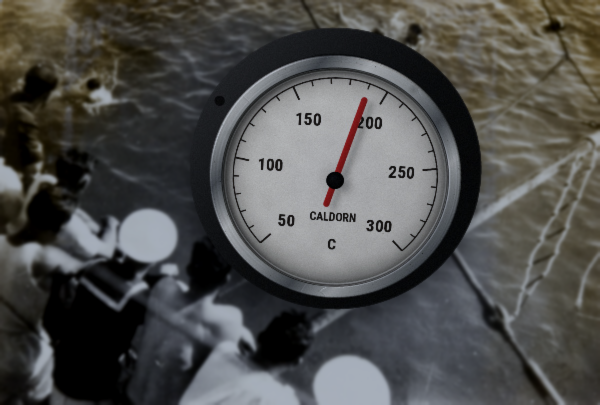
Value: 190 °C
